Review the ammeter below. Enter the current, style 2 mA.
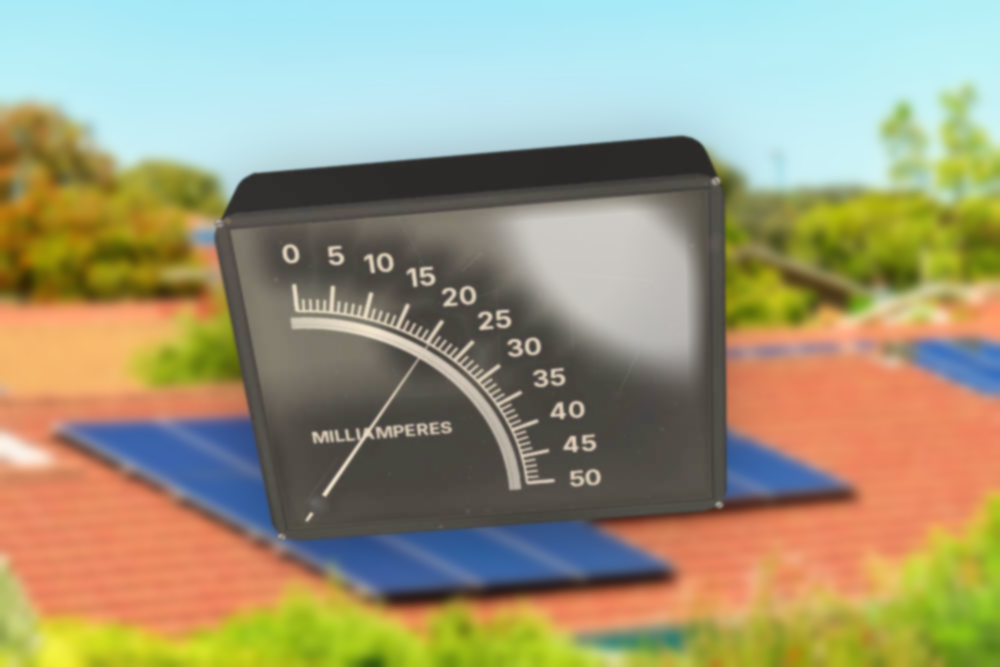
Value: 20 mA
